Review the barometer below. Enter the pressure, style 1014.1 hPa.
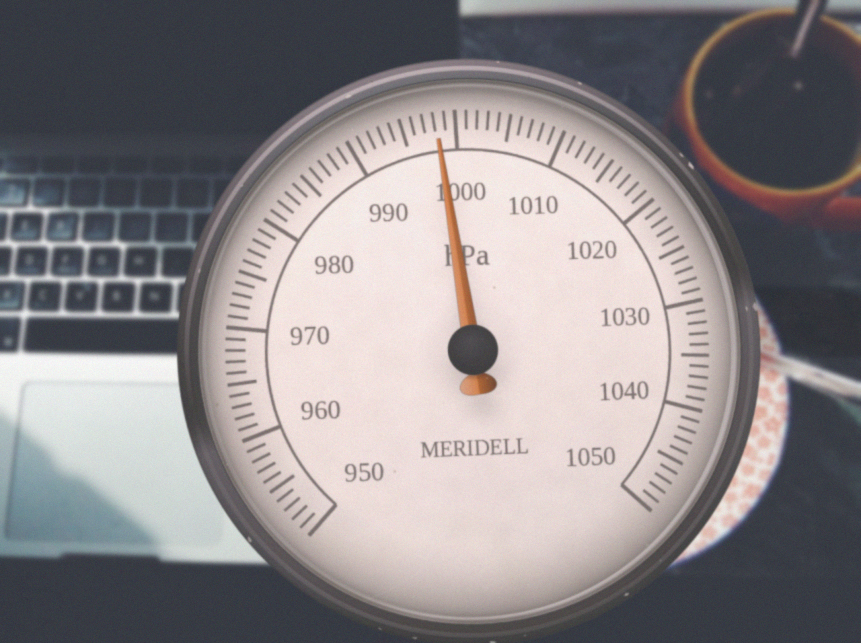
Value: 998 hPa
